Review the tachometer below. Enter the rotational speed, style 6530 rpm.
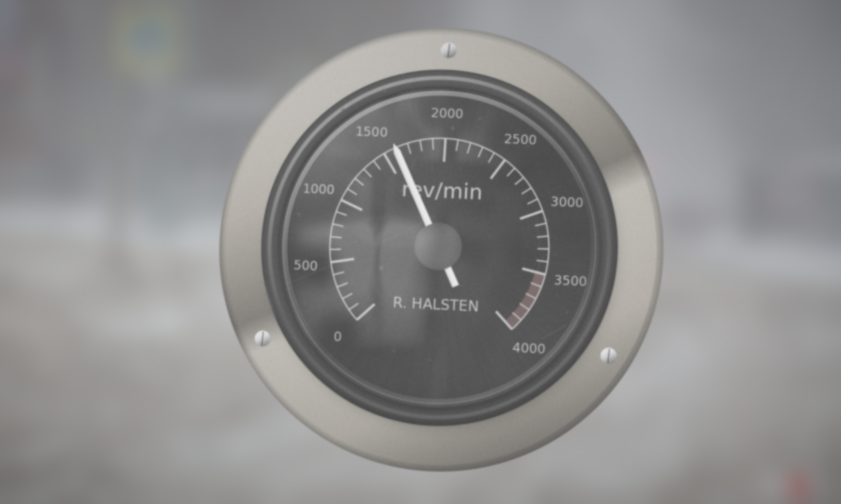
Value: 1600 rpm
